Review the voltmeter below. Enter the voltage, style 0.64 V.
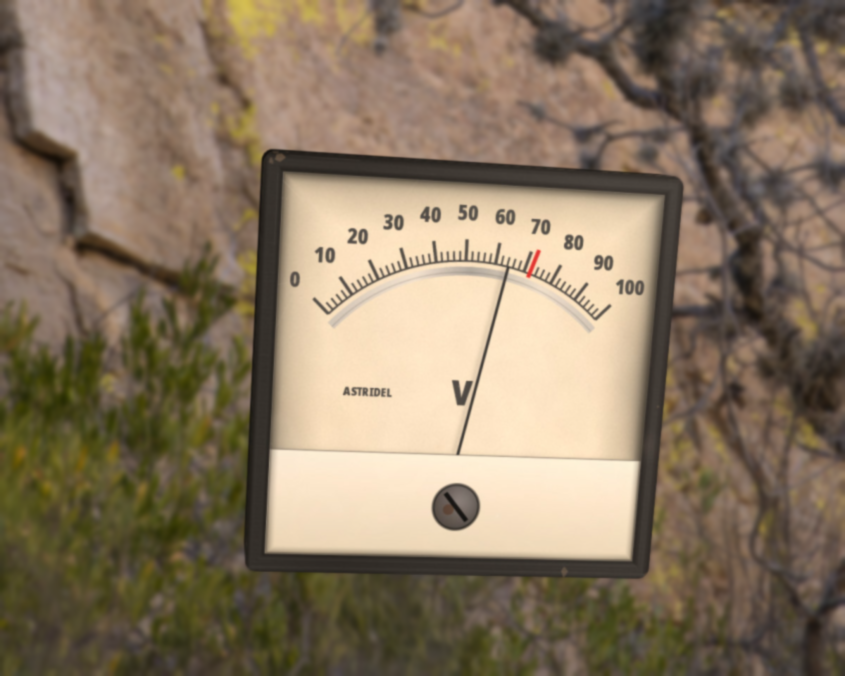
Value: 64 V
